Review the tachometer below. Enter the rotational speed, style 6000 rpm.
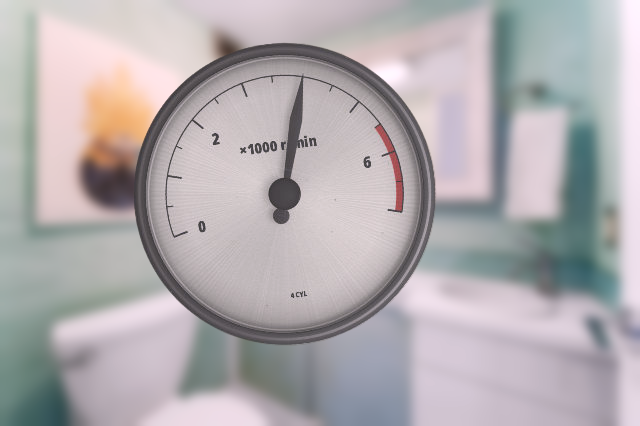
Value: 4000 rpm
